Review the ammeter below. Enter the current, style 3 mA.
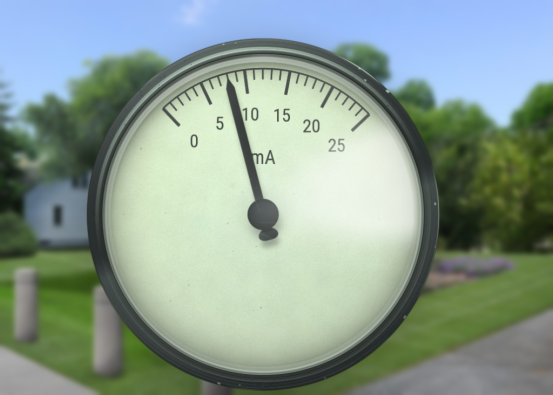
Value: 8 mA
